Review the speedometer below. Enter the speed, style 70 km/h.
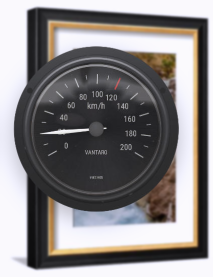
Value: 20 km/h
